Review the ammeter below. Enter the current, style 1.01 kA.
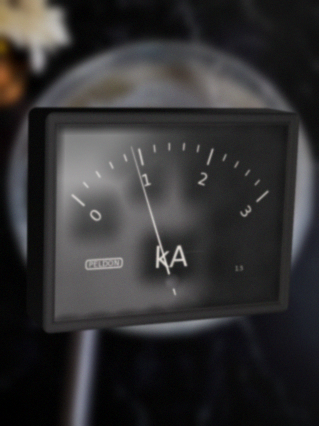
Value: 0.9 kA
